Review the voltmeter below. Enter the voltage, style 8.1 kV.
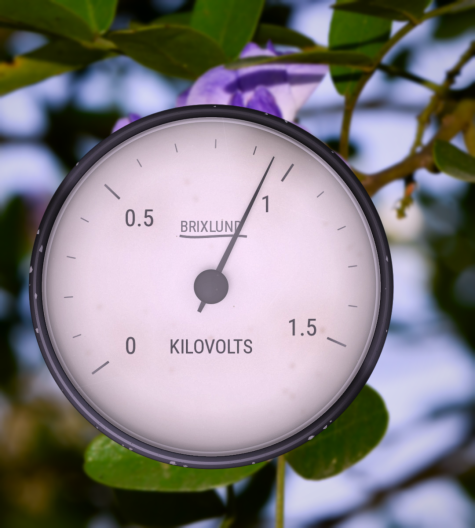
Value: 0.95 kV
